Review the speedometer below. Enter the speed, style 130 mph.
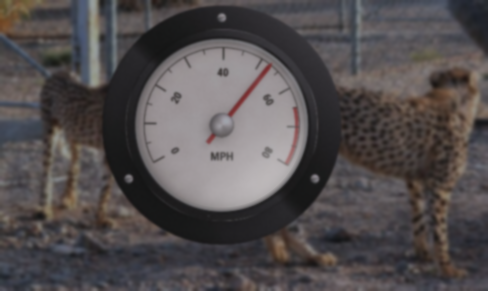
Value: 52.5 mph
